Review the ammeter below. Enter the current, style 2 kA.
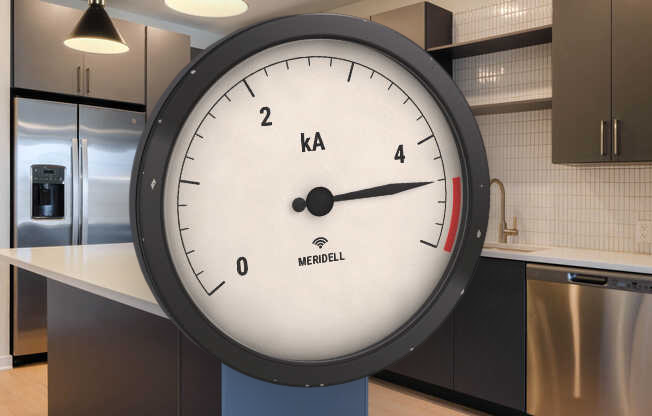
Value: 4.4 kA
